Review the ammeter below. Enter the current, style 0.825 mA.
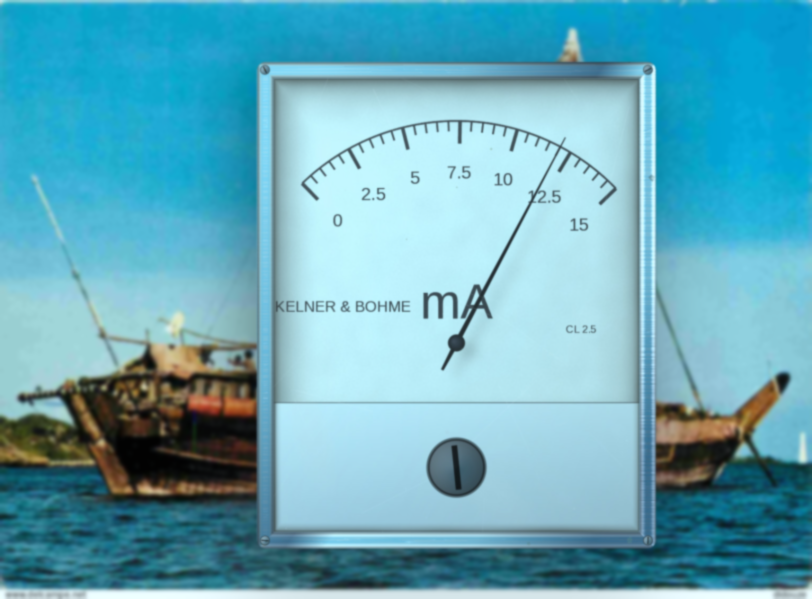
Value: 12 mA
